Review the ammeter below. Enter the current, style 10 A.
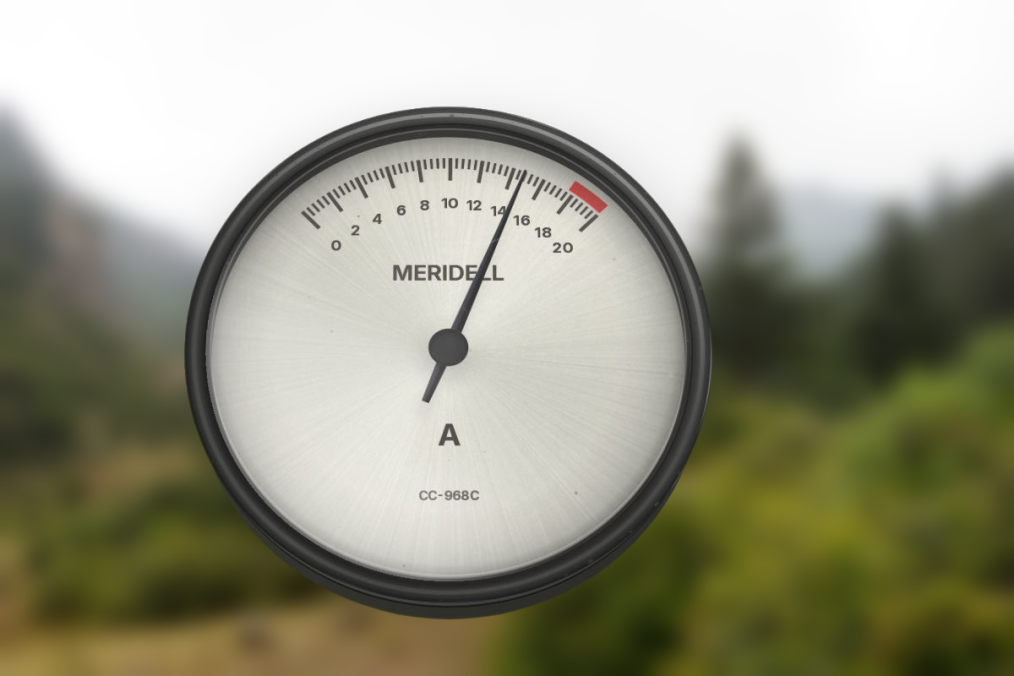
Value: 14.8 A
